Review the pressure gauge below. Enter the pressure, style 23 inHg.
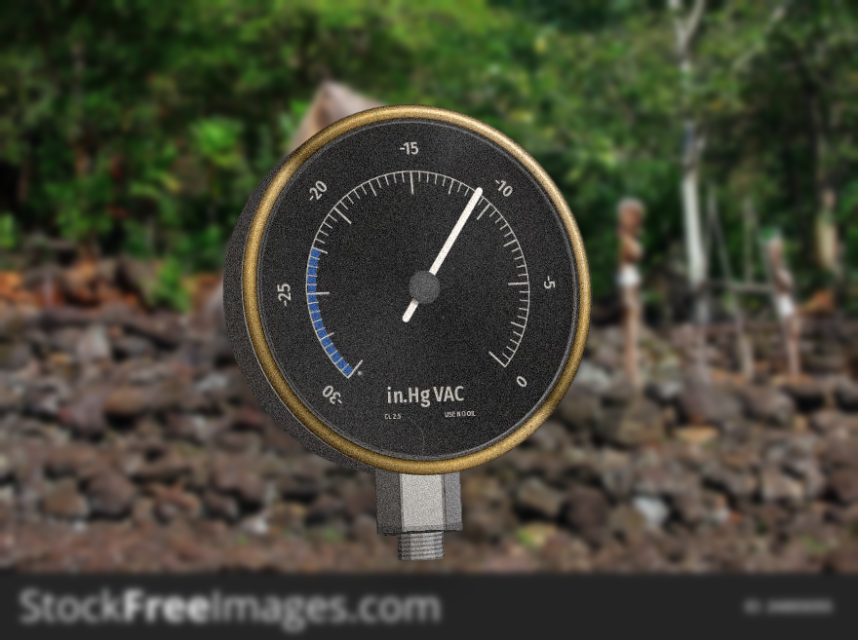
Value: -11 inHg
